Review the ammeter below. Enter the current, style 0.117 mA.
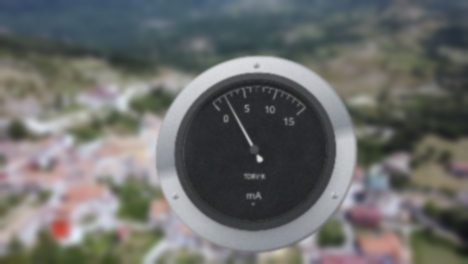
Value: 2 mA
